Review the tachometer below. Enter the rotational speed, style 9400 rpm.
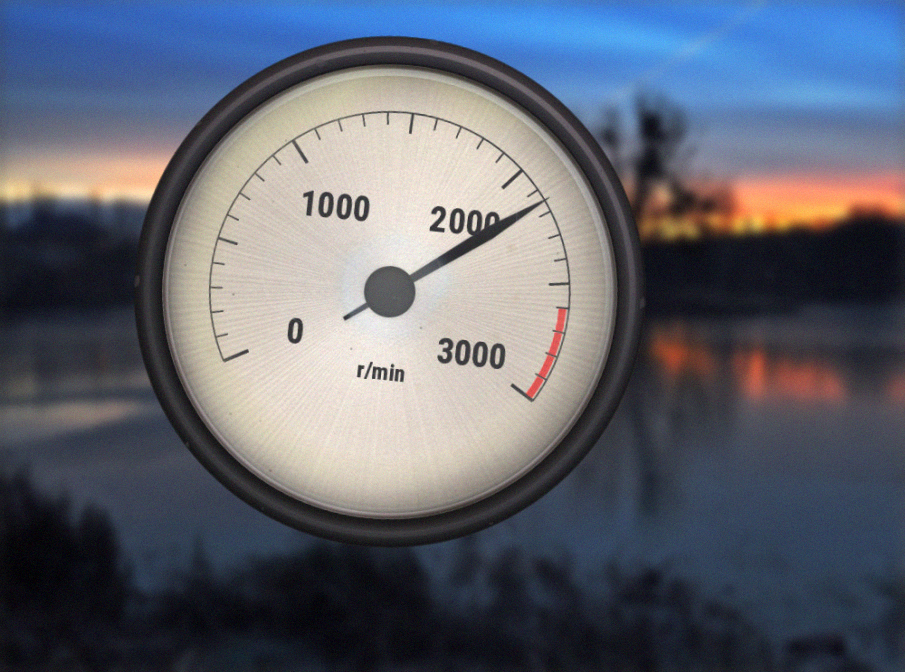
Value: 2150 rpm
